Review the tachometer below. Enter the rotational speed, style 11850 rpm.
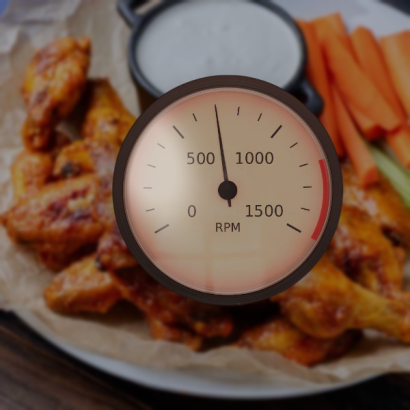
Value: 700 rpm
